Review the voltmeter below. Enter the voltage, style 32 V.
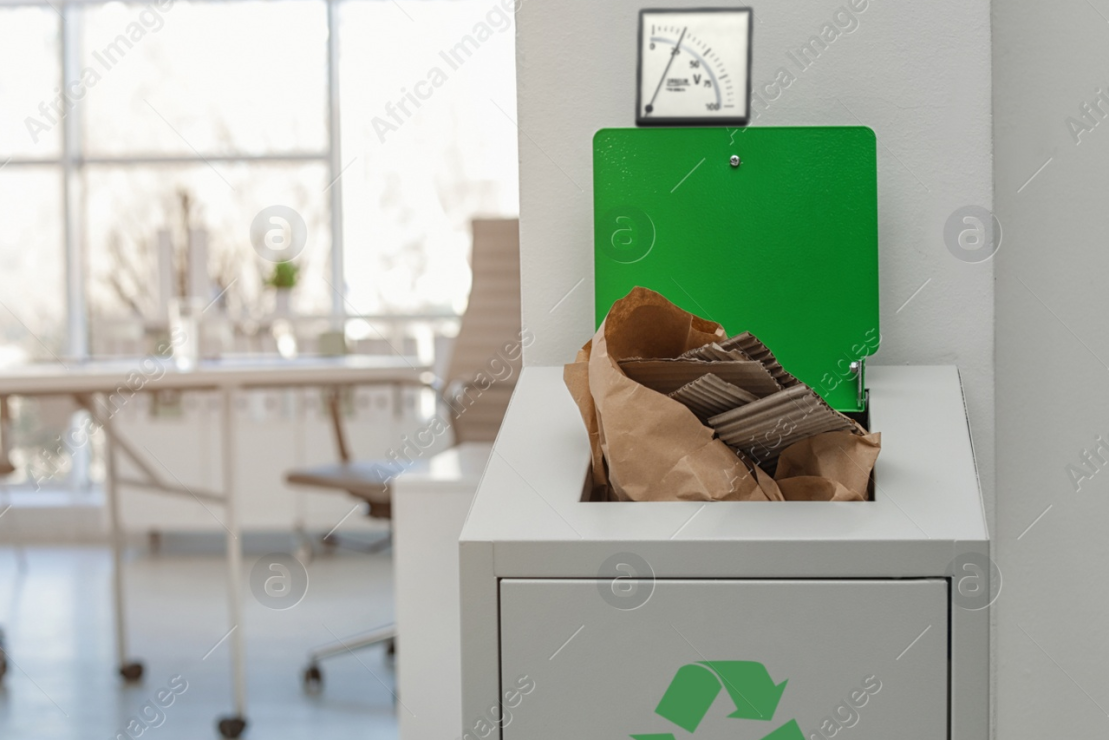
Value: 25 V
